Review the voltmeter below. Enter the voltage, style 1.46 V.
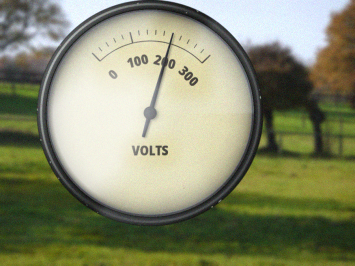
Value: 200 V
